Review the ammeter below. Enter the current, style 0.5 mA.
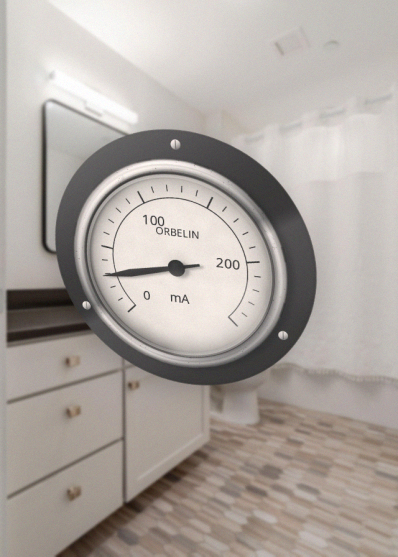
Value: 30 mA
